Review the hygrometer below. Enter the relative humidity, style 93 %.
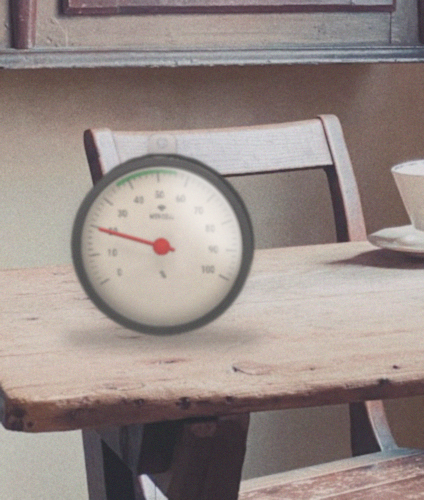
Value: 20 %
